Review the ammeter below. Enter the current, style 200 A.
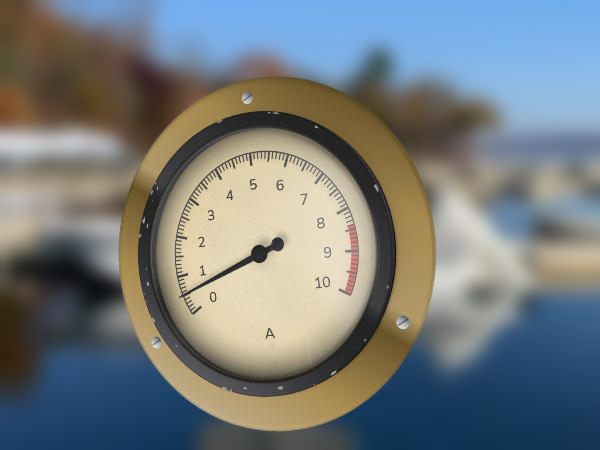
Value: 0.5 A
